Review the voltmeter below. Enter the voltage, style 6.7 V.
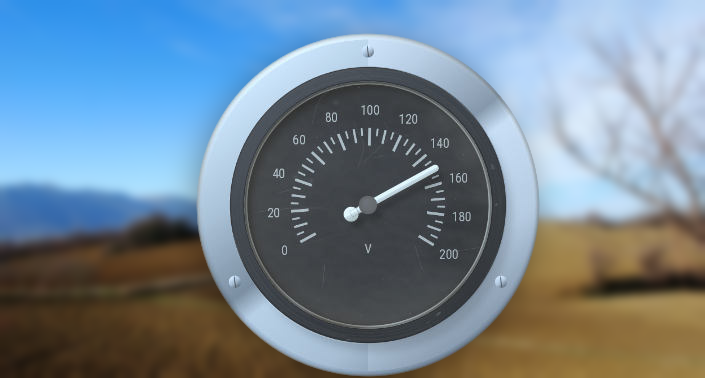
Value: 150 V
